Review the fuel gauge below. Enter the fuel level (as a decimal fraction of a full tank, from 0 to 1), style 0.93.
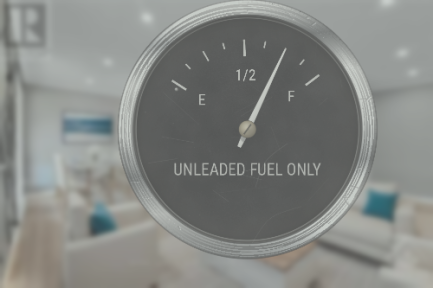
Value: 0.75
